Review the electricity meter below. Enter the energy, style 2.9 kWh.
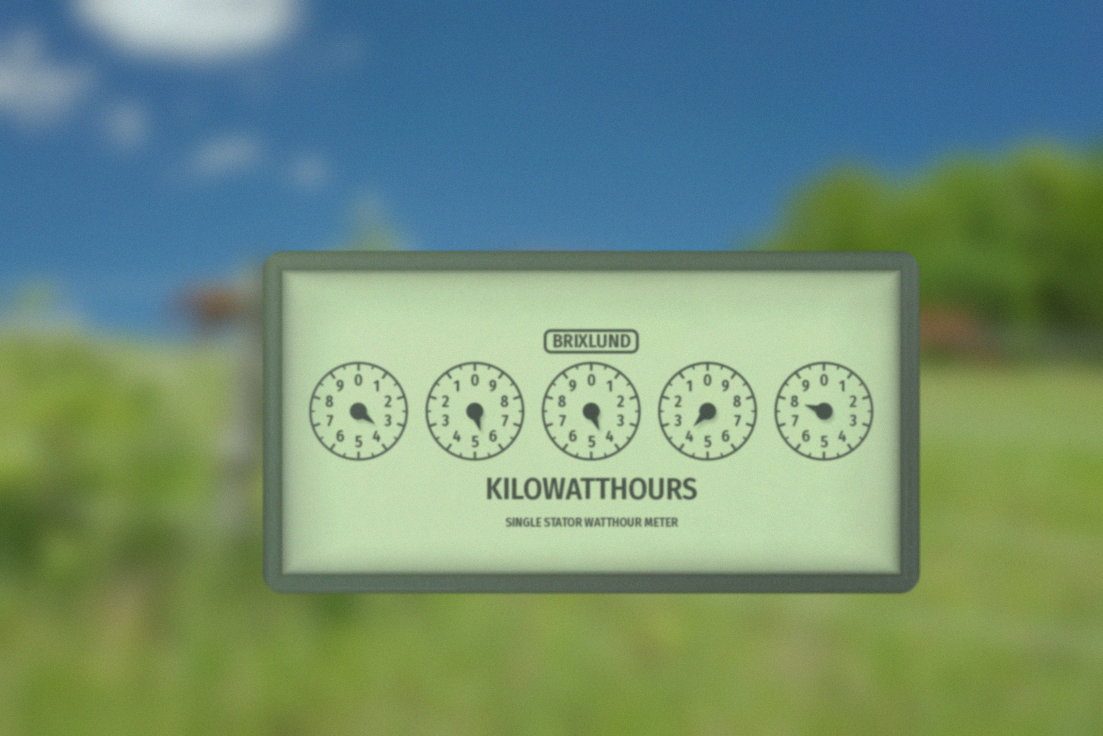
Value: 35438 kWh
